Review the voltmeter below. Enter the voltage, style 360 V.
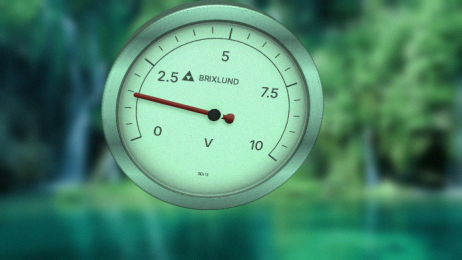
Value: 1.5 V
